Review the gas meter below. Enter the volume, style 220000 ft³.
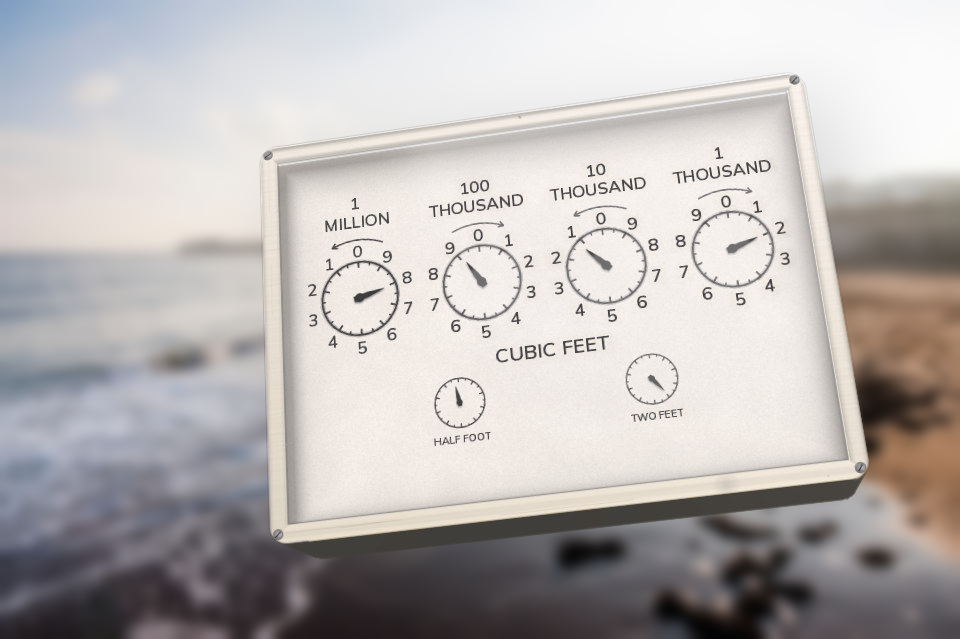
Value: 791200 ft³
